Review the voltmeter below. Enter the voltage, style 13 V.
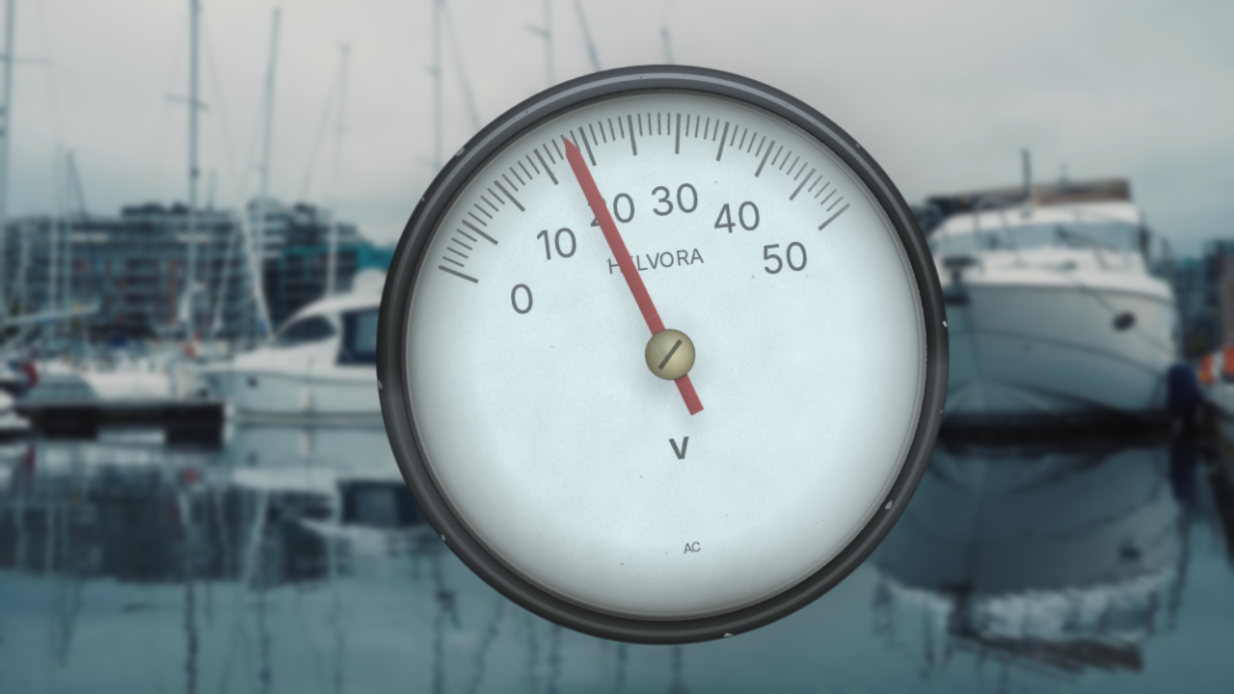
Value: 18 V
